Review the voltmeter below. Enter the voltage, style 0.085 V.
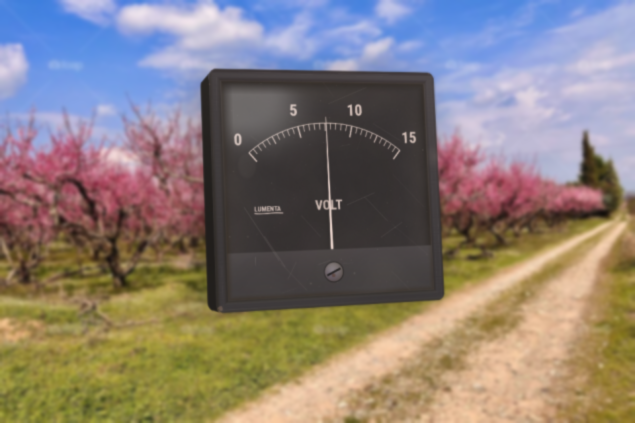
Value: 7.5 V
